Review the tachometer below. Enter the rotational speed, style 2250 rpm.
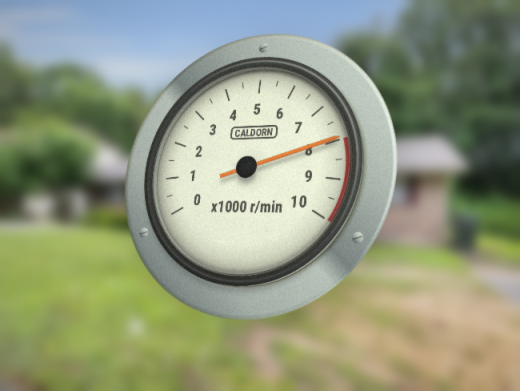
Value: 8000 rpm
